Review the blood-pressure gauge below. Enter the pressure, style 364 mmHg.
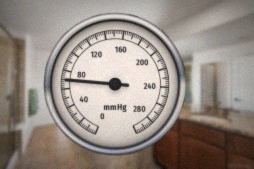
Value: 70 mmHg
